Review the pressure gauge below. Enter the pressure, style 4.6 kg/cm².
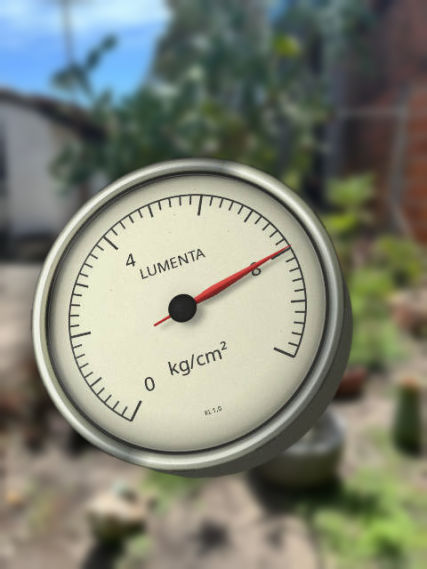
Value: 8 kg/cm²
